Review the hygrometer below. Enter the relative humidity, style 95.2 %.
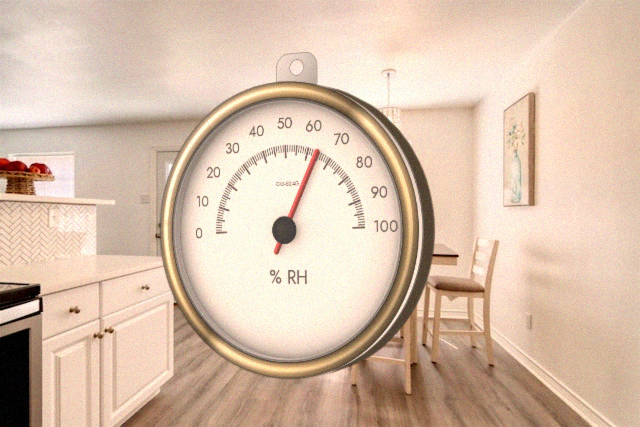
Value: 65 %
